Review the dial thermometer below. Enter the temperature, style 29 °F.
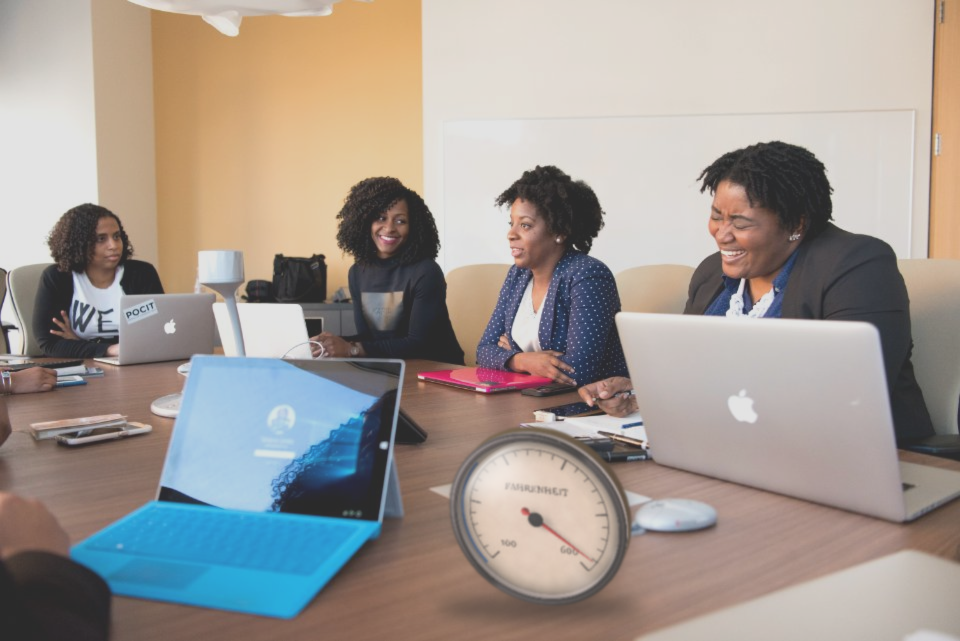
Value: 580 °F
